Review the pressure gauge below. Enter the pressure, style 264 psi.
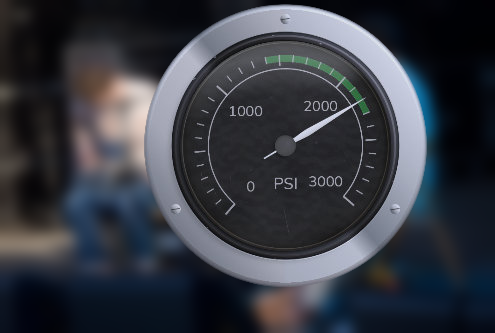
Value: 2200 psi
